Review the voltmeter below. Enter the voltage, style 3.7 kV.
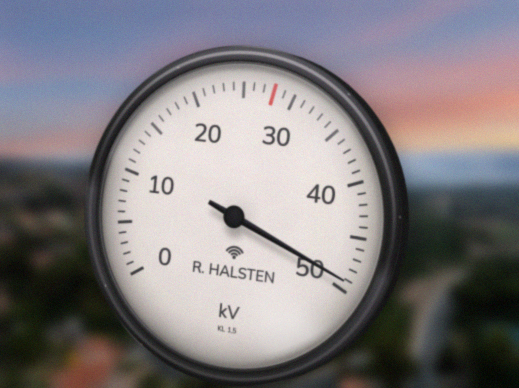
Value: 49 kV
